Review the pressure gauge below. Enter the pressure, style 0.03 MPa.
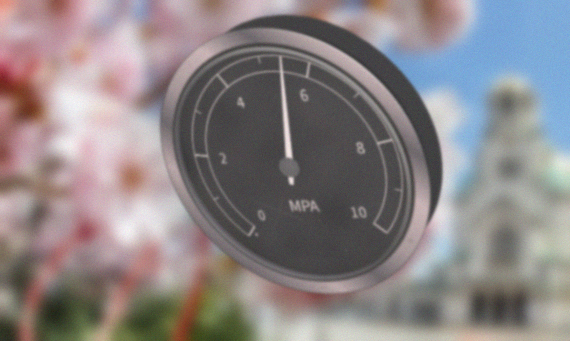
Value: 5.5 MPa
